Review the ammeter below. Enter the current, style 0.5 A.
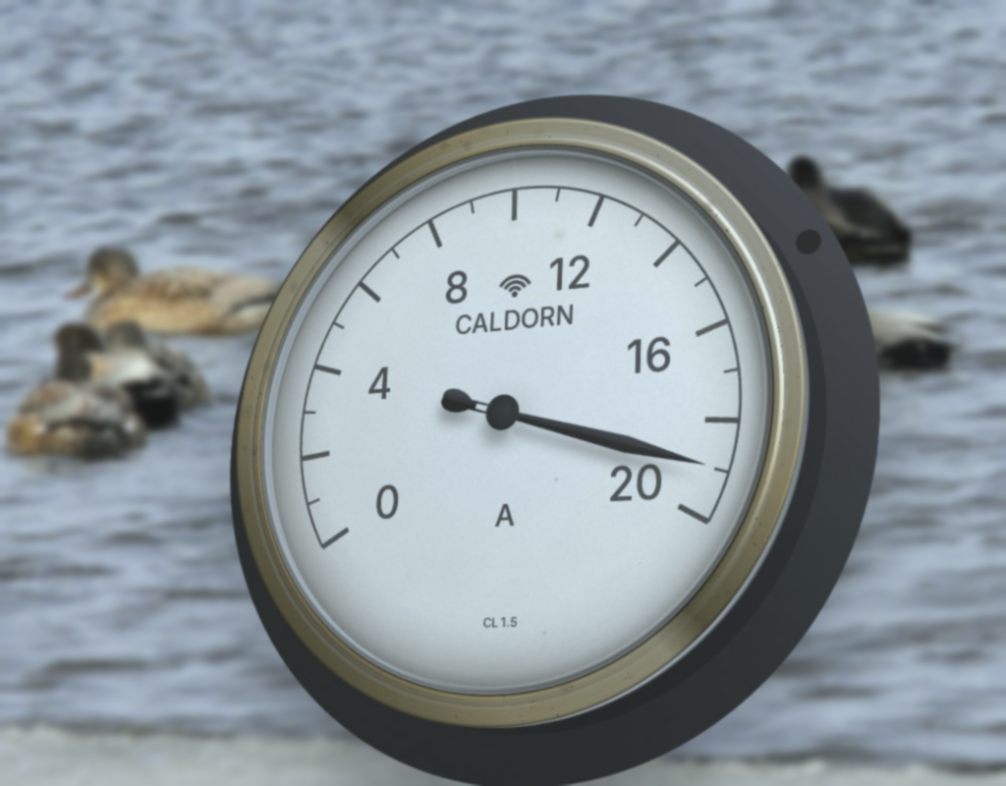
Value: 19 A
